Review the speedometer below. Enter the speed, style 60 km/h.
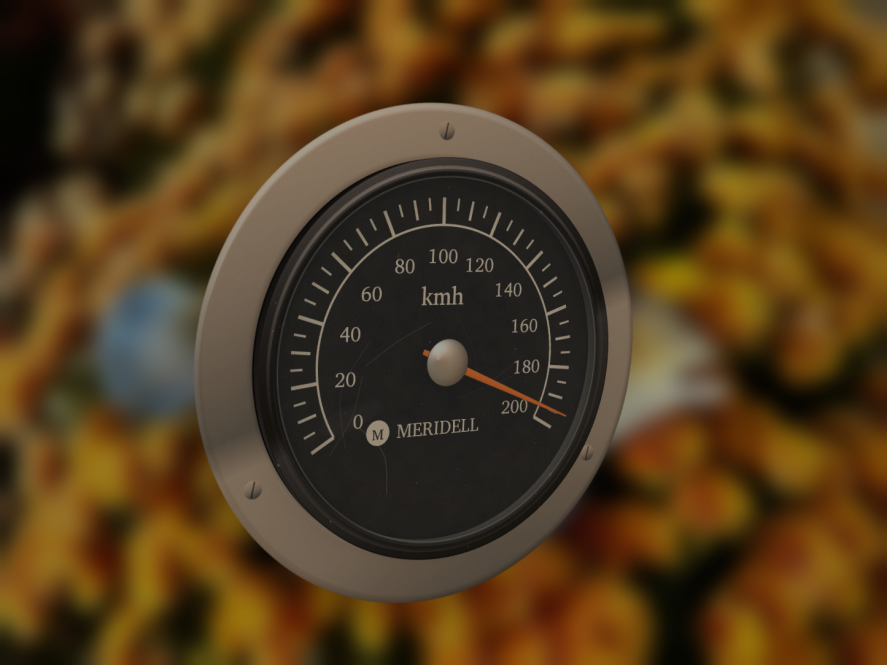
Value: 195 km/h
